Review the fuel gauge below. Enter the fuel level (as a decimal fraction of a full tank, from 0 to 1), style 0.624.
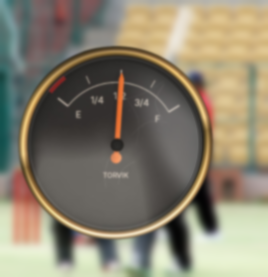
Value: 0.5
